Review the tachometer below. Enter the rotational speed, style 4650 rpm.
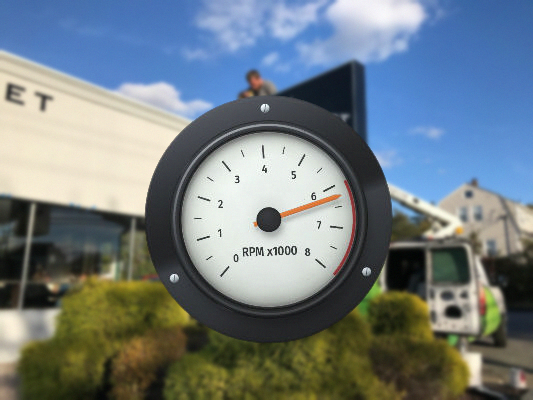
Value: 6250 rpm
